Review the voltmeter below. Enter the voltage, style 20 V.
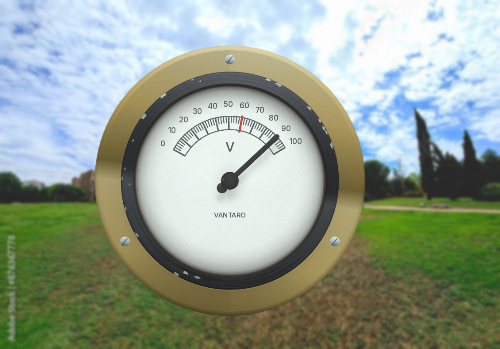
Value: 90 V
